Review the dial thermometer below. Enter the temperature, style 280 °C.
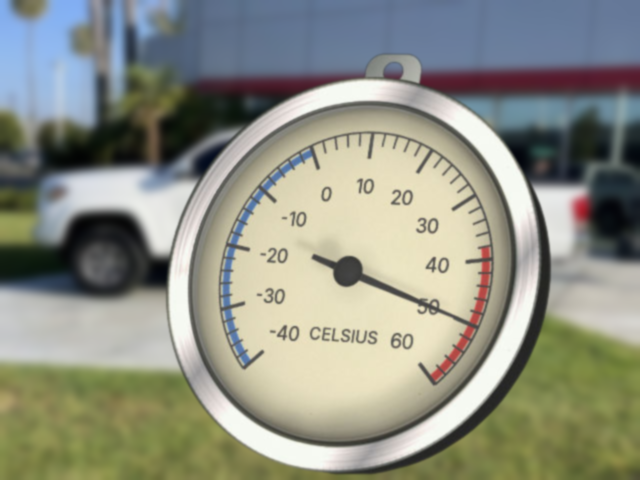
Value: 50 °C
